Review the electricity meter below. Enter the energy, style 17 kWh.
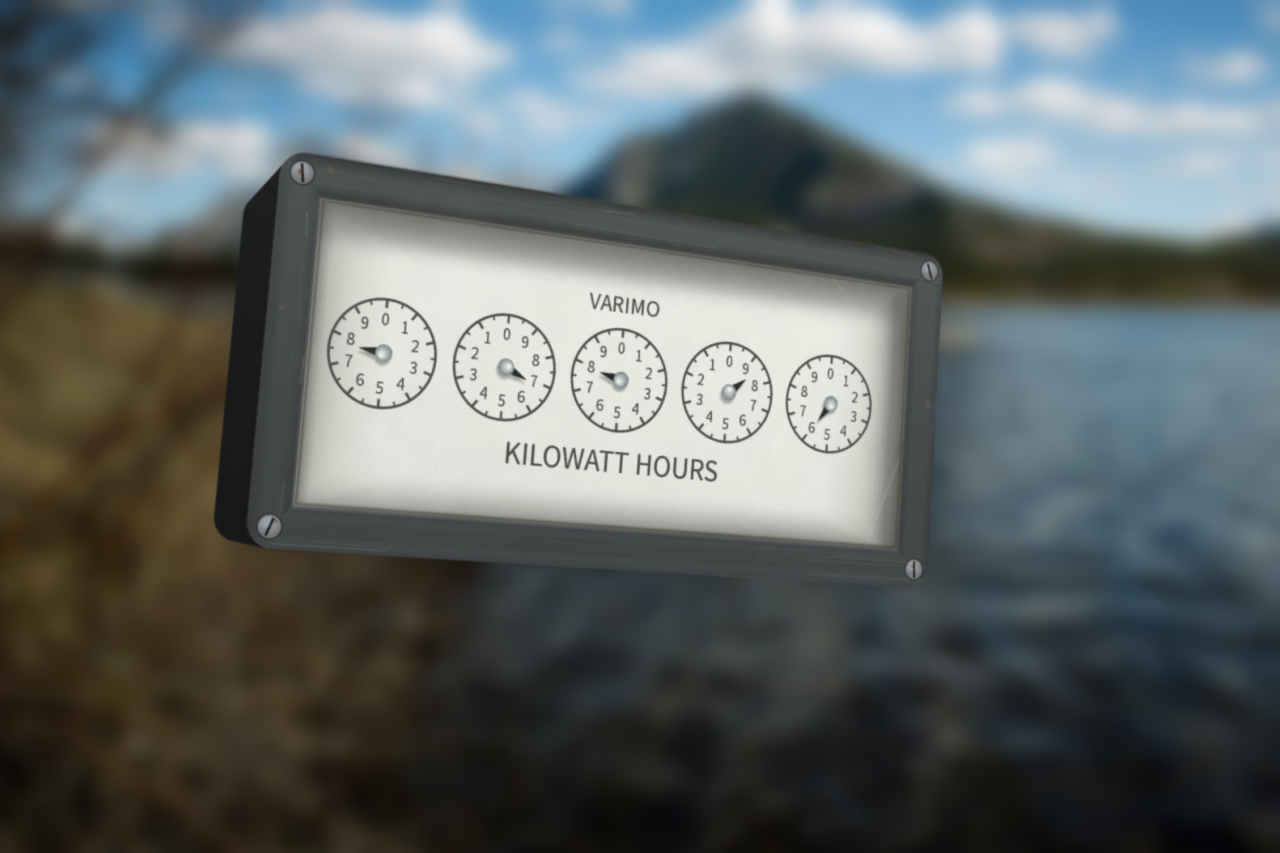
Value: 76786 kWh
